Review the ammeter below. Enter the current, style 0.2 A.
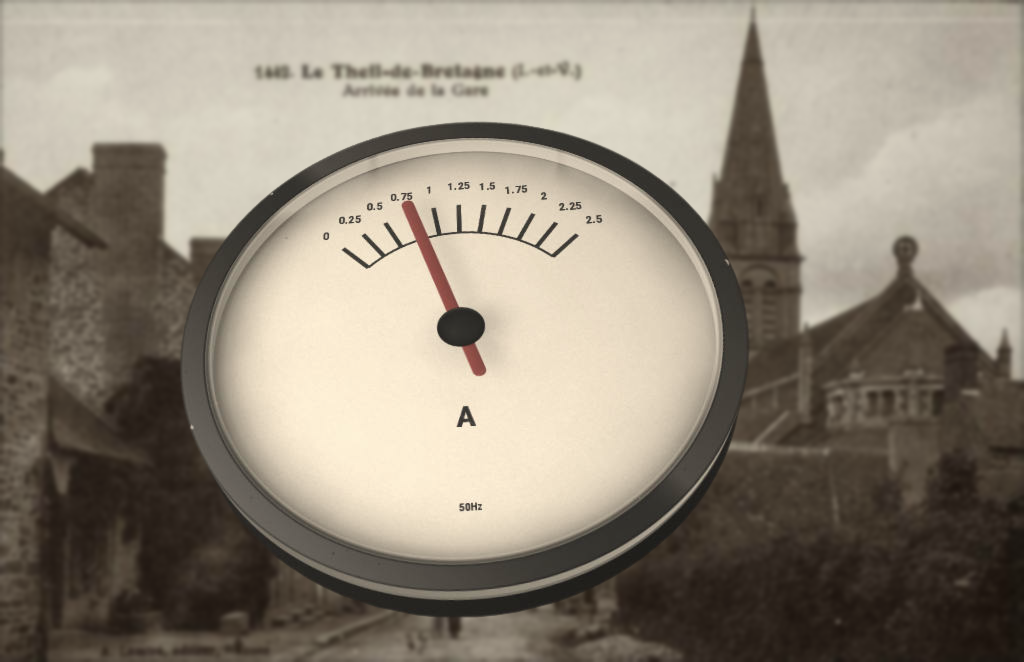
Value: 0.75 A
